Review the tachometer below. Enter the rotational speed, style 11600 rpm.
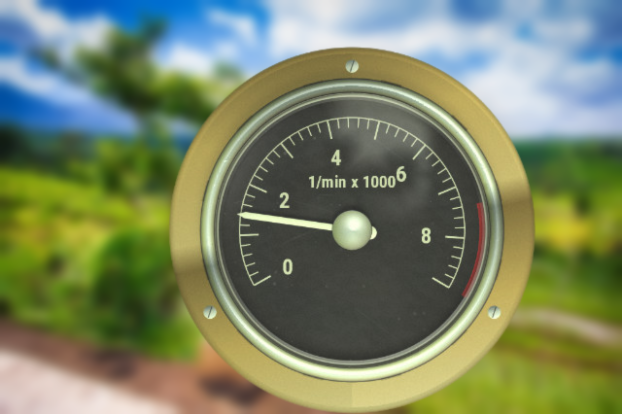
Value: 1400 rpm
